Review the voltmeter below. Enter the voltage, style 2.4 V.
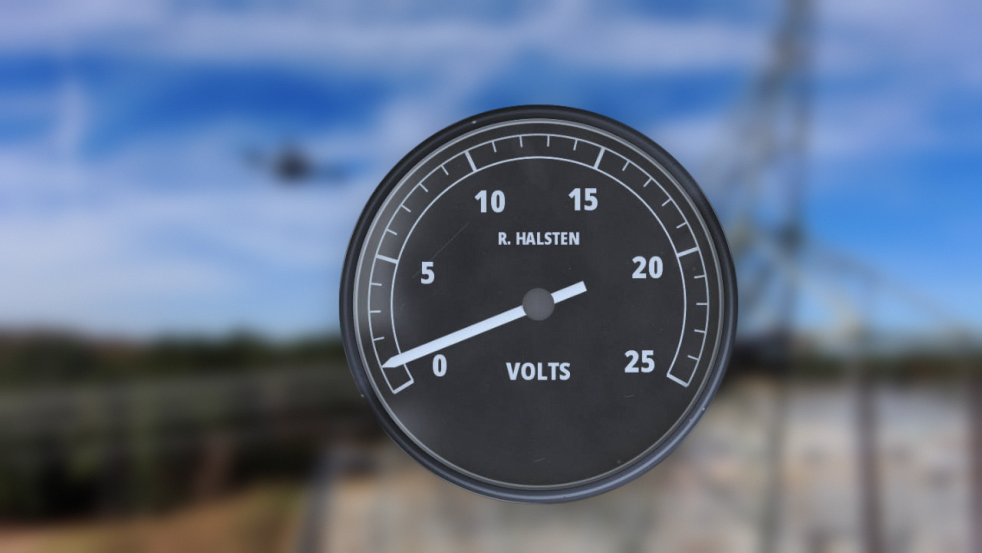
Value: 1 V
